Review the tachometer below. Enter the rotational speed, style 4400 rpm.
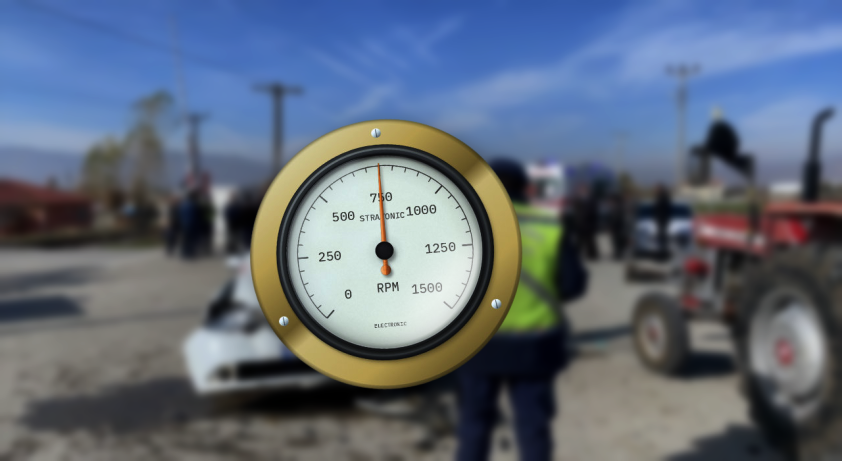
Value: 750 rpm
